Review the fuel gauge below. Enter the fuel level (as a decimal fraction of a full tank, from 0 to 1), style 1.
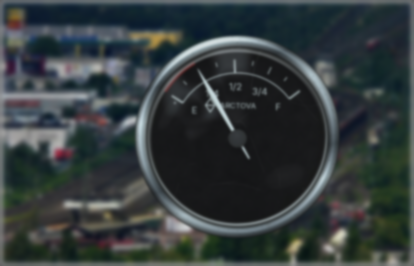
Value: 0.25
